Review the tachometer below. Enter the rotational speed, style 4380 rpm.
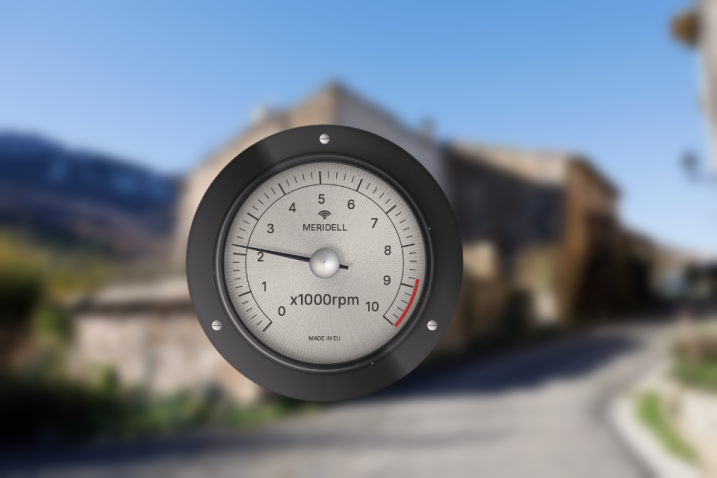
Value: 2200 rpm
